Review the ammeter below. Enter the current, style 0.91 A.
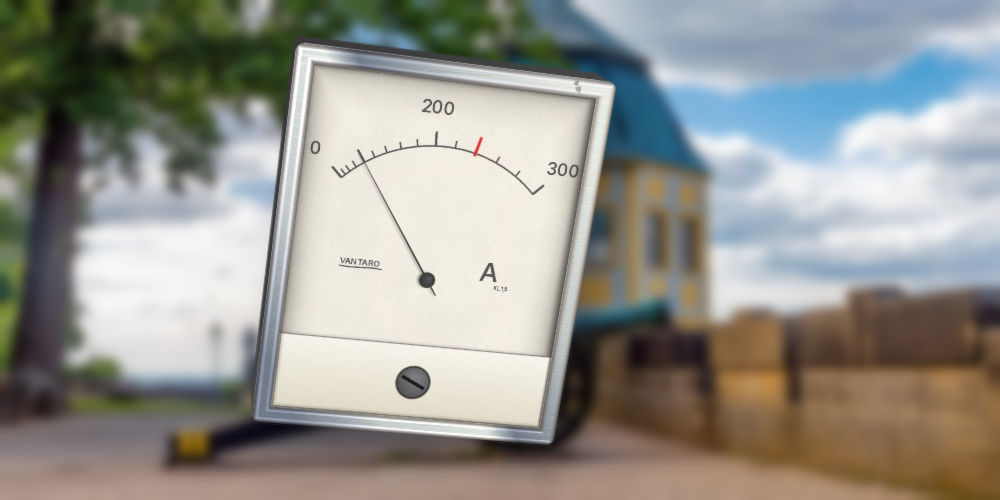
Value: 100 A
